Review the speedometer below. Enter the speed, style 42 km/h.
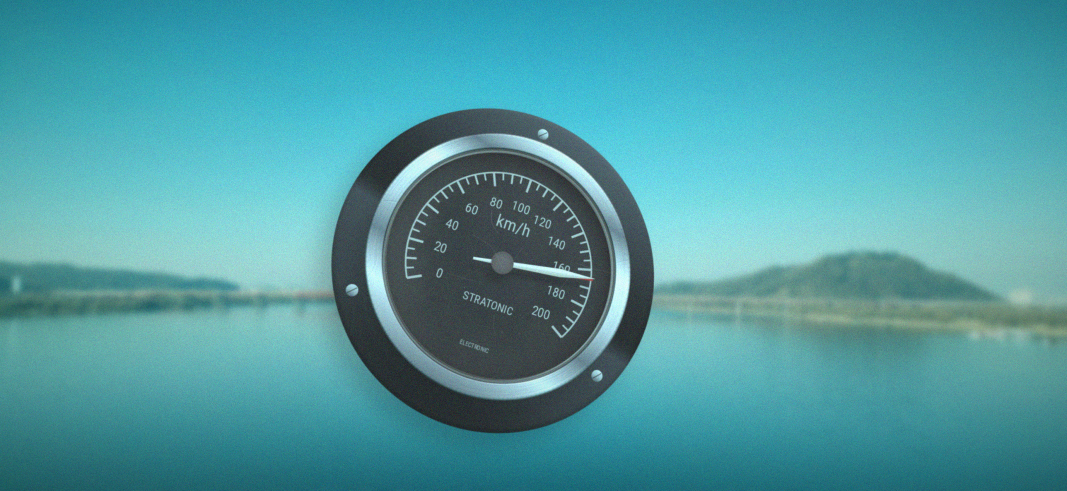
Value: 165 km/h
